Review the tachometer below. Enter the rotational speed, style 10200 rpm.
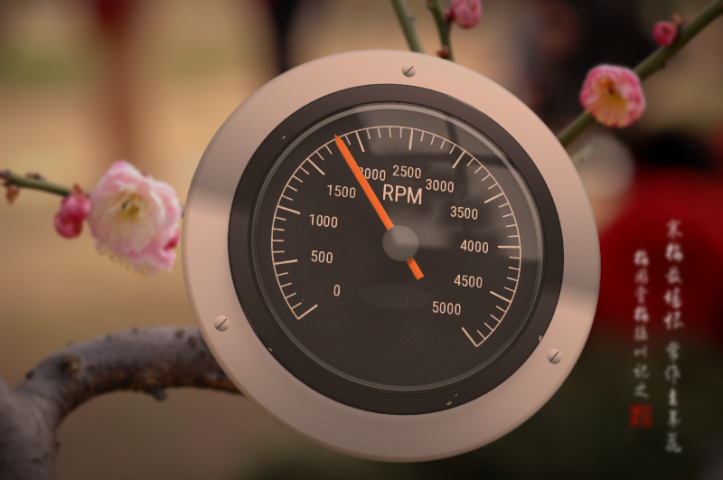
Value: 1800 rpm
